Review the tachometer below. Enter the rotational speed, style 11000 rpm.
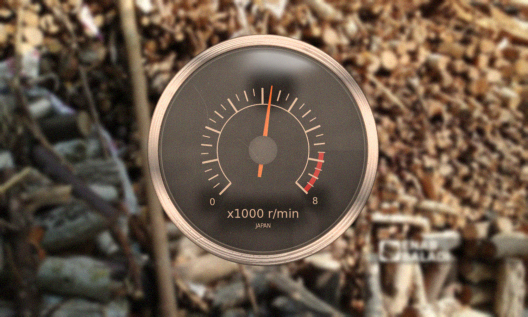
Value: 4250 rpm
